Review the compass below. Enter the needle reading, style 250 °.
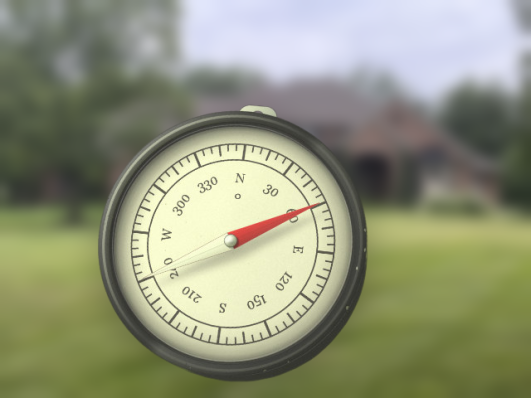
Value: 60 °
